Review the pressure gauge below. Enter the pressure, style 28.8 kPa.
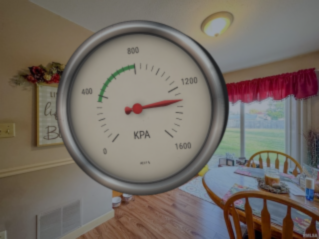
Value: 1300 kPa
